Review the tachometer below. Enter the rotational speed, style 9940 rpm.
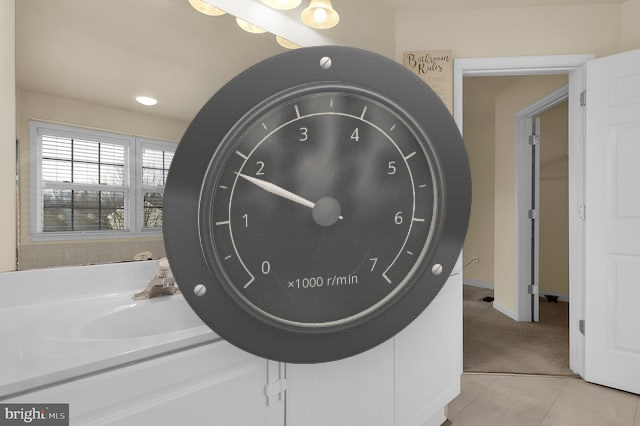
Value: 1750 rpm
